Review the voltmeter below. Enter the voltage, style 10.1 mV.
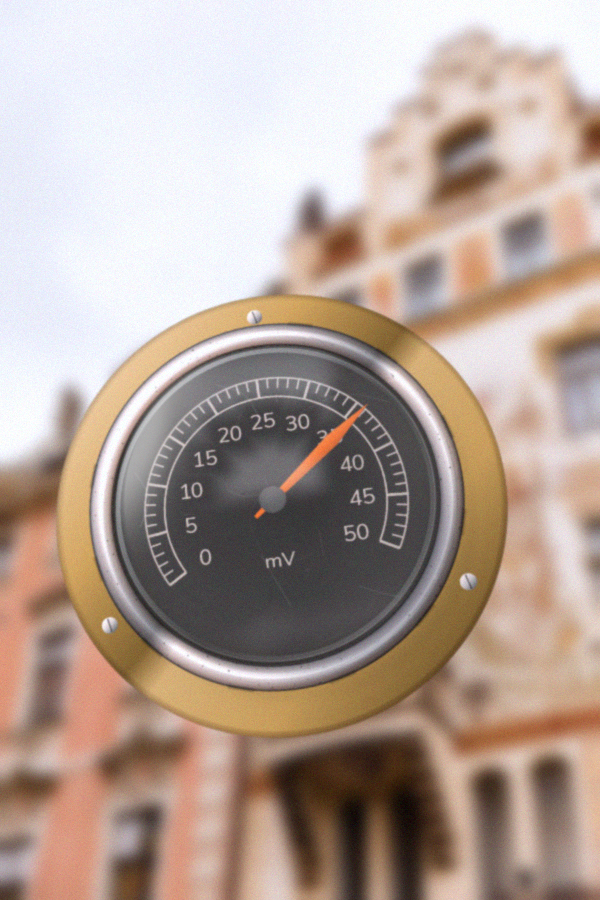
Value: 36 mV
